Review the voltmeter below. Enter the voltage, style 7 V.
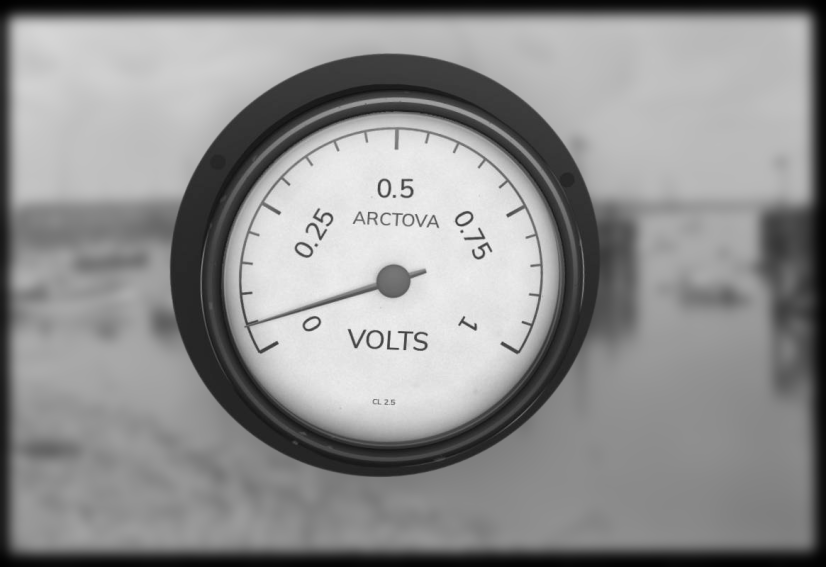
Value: 0.05 V
